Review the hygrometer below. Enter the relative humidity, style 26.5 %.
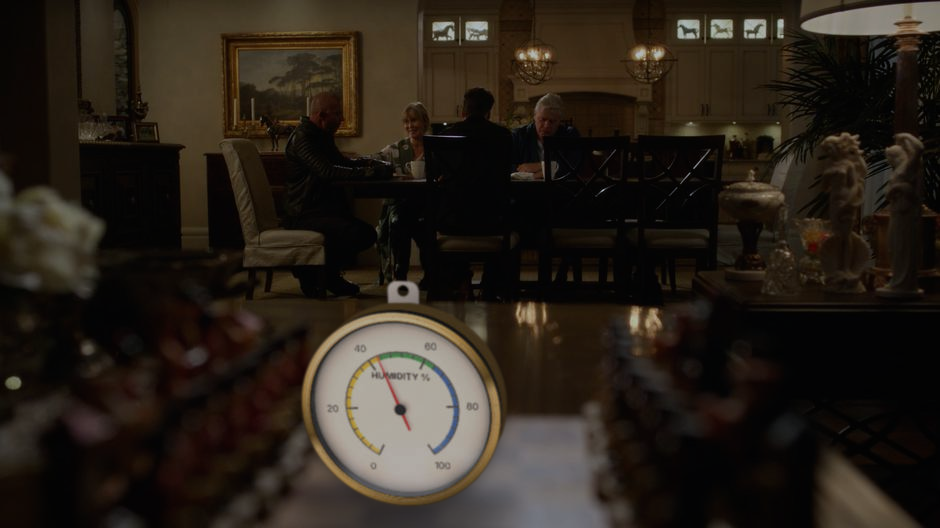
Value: 44 %
